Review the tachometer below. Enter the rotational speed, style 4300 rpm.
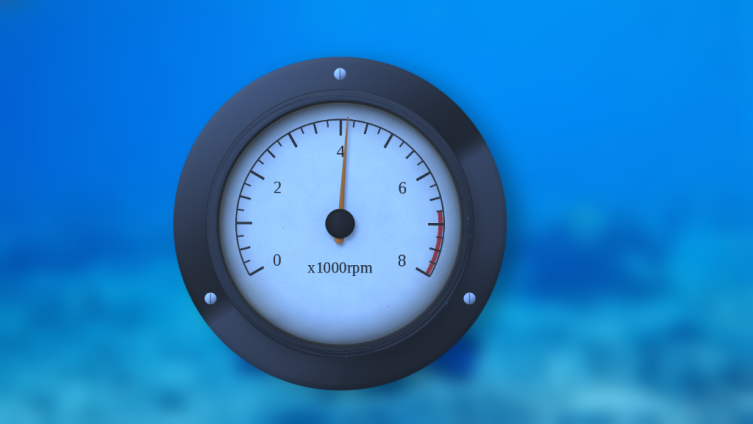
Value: 4125 rpm
